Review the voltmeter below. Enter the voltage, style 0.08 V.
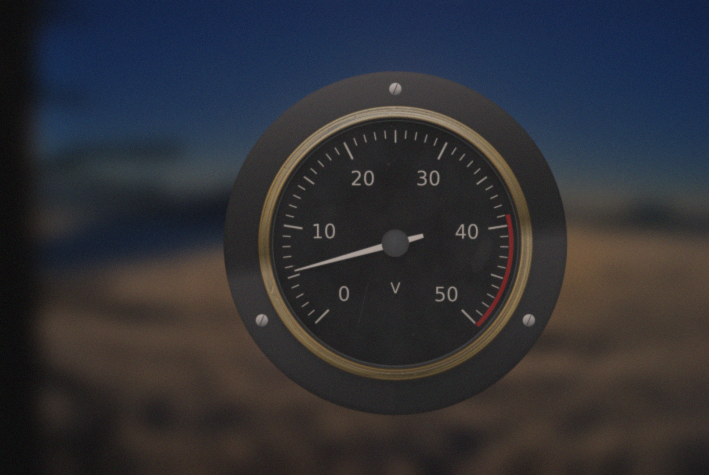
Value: 5.5 V
